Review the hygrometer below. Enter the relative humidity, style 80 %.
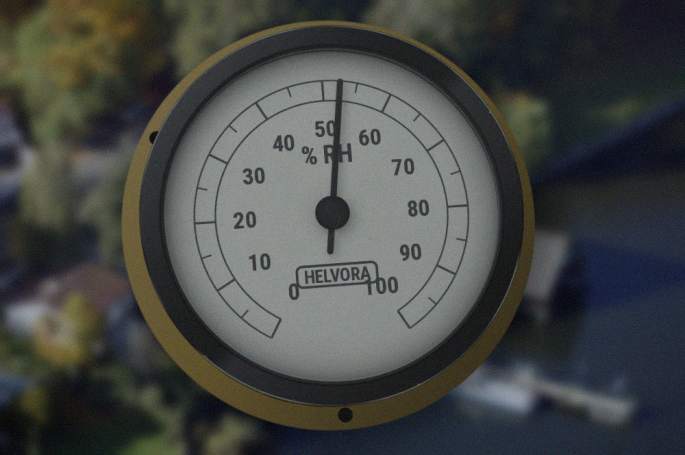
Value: 52.5 %
